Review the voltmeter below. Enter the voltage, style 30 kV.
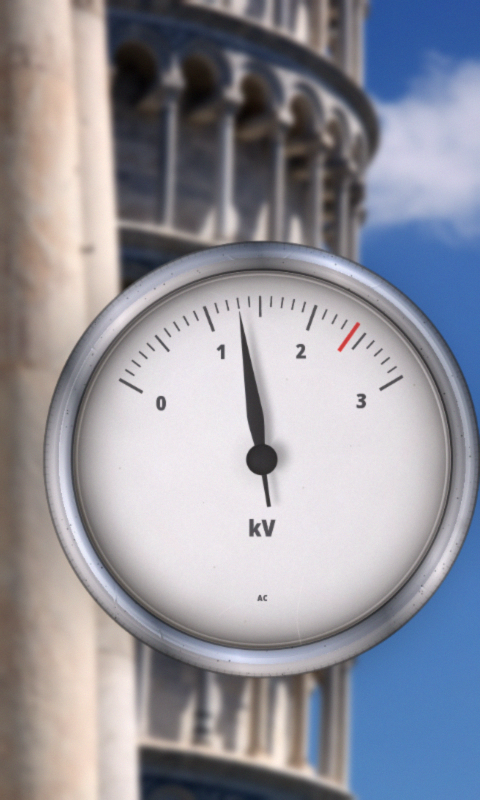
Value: 1.3 kV
